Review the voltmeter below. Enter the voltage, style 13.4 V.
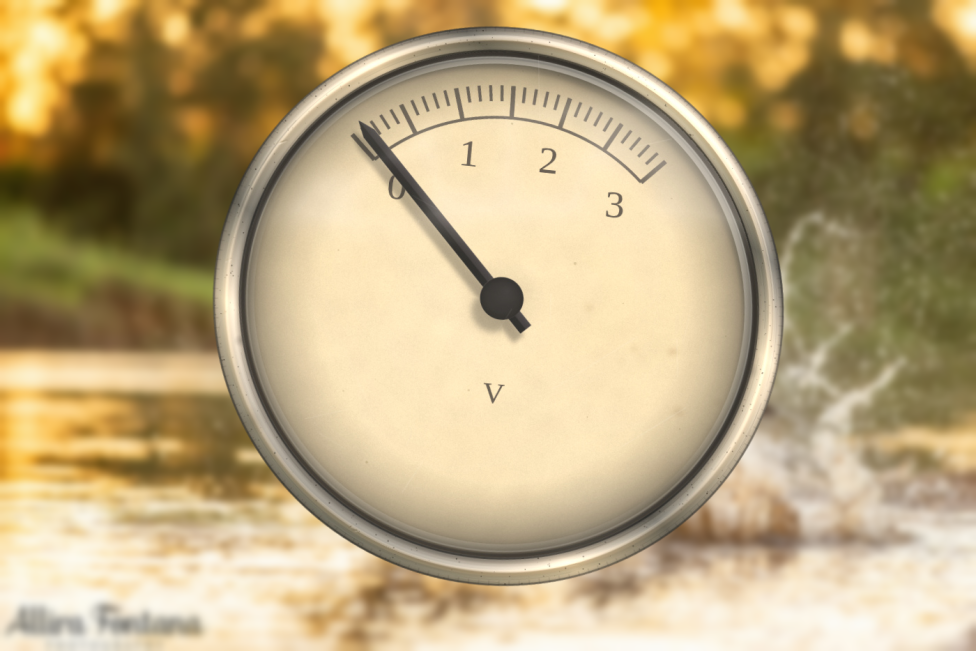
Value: 0.1 V
